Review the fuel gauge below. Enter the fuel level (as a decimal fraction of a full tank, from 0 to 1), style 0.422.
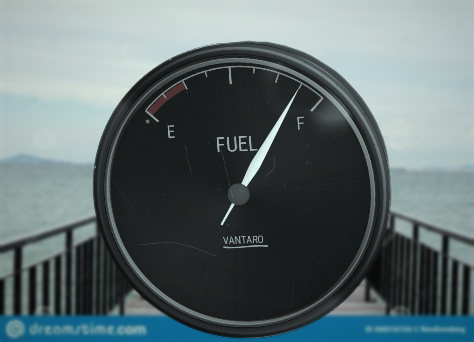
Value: 0.875
